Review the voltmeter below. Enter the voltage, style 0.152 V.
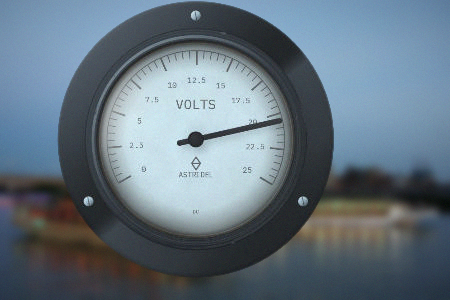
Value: 20.5 V
